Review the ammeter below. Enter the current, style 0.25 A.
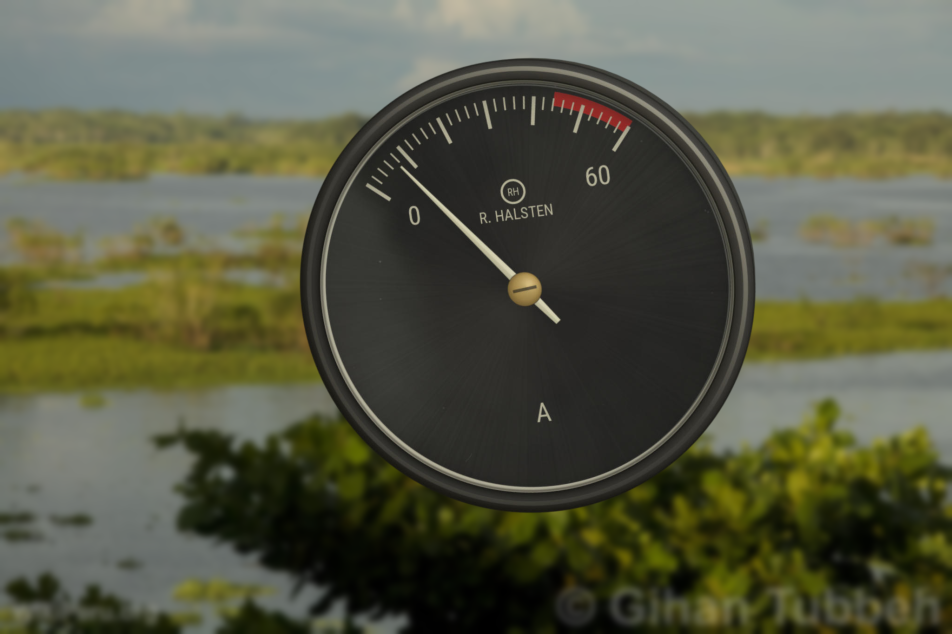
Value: 8 A
